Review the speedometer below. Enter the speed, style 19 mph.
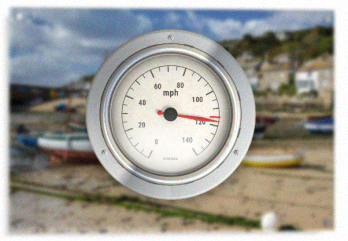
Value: 117.5 mph
